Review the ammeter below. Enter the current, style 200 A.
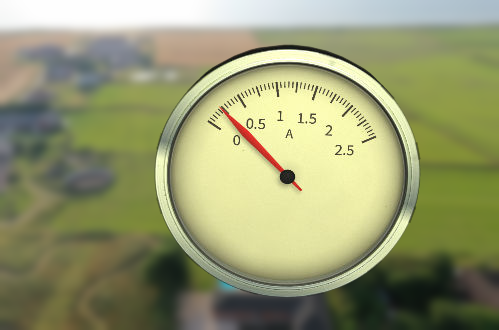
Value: 0.25 A
